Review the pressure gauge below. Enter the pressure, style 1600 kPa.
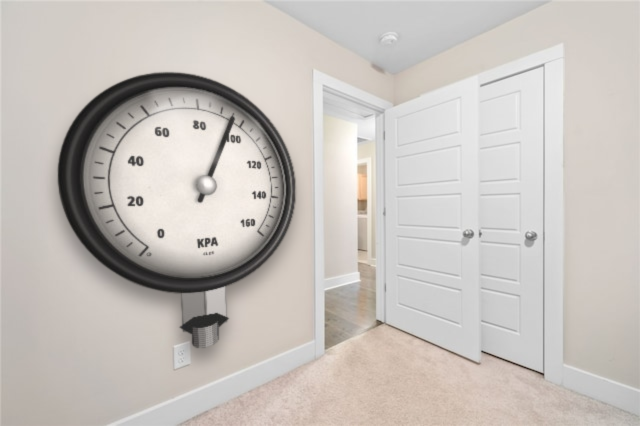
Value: 95 kPa
